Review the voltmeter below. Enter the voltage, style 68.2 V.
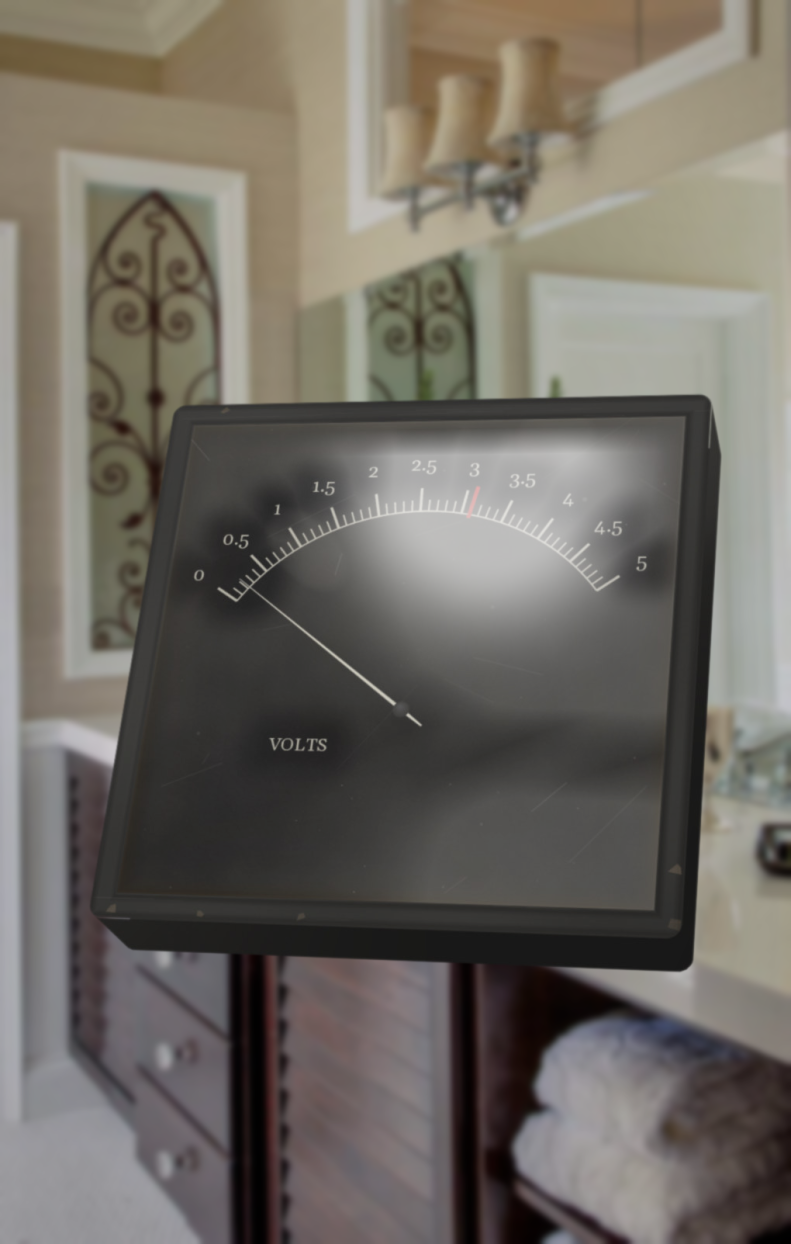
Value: 0.2 V
